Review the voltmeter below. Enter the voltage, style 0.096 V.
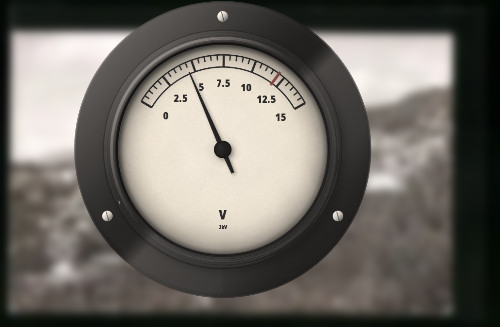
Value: 4.5 V
